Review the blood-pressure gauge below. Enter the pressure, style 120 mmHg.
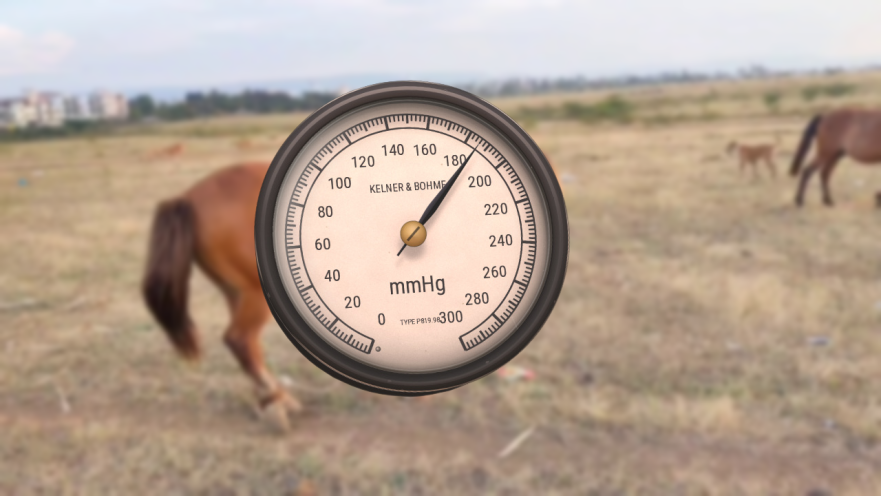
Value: 186 mmHg
